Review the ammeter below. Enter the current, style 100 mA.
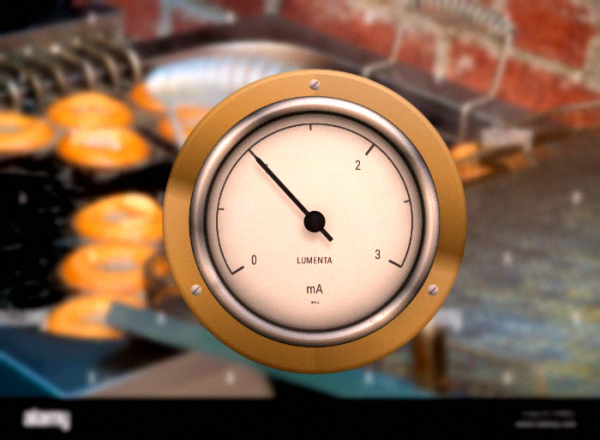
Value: 1 mA
